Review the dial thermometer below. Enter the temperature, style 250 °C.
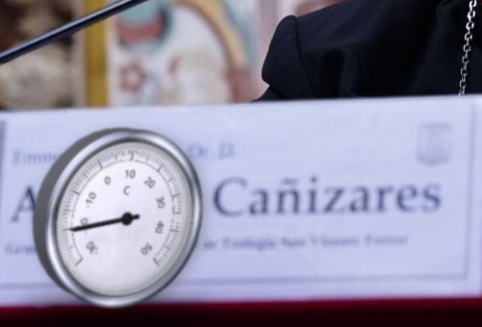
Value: -20 °C
